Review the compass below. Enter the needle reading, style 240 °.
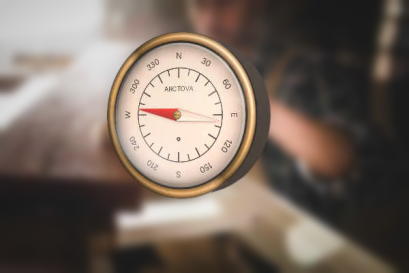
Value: 277.5 °
